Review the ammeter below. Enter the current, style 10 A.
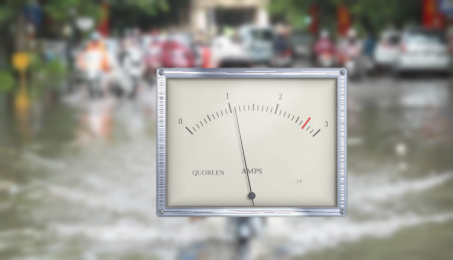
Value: 1.1 A
